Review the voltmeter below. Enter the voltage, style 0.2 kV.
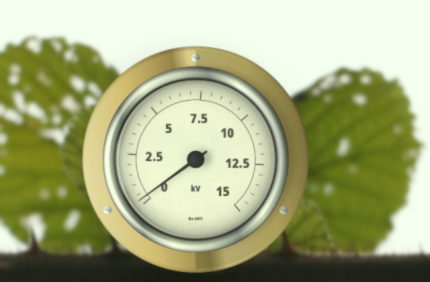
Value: 0.25 kV
